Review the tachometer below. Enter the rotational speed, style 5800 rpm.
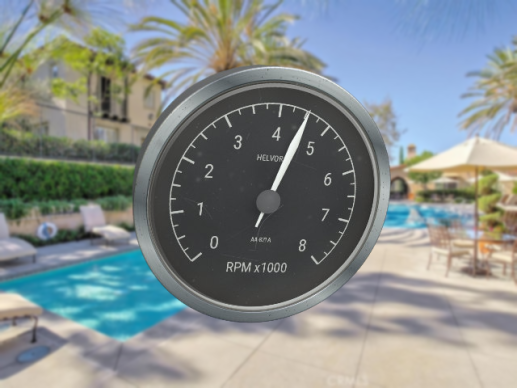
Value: 4500 rpm
